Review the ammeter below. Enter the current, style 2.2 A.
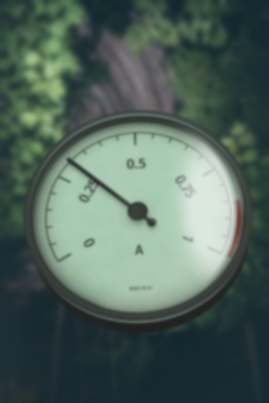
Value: 0.3 A
